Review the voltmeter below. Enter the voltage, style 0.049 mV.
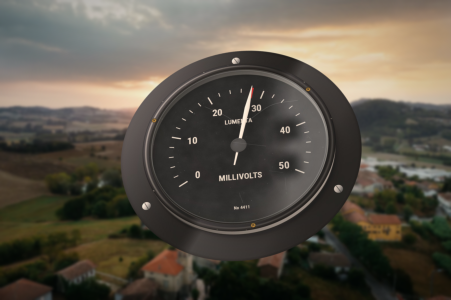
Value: 28 mV
